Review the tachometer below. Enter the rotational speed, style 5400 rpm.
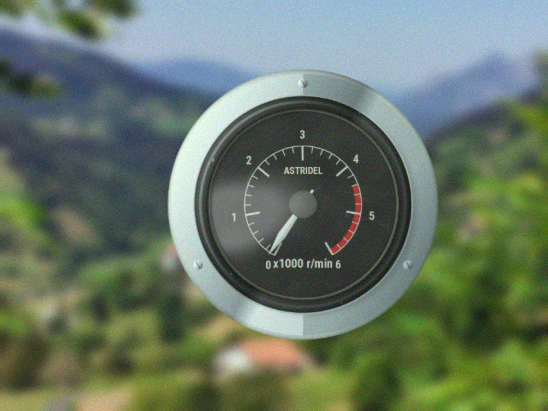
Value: 100 rpm
